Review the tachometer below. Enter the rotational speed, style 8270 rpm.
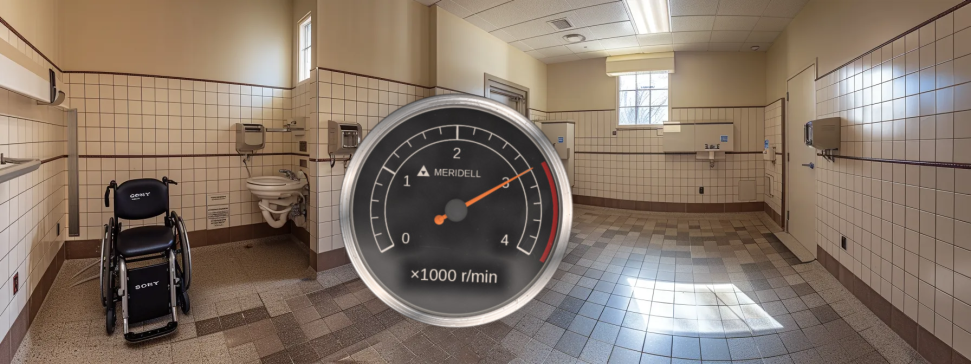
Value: 3000 rpm
